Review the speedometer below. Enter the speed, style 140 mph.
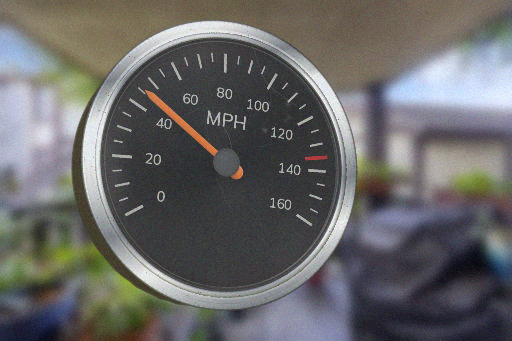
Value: 45 mph
